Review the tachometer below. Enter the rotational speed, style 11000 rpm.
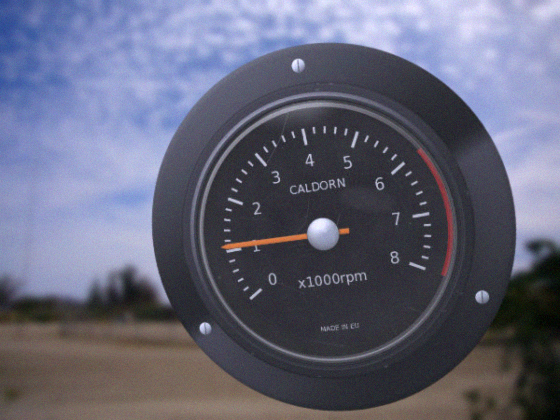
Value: 1100 rpm
